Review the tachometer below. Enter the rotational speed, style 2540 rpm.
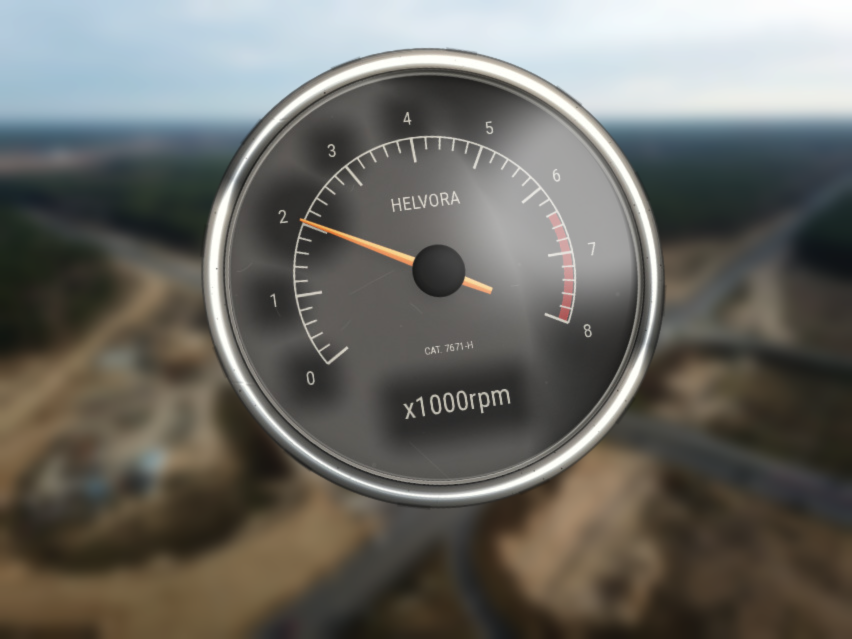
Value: 2000 rpm
